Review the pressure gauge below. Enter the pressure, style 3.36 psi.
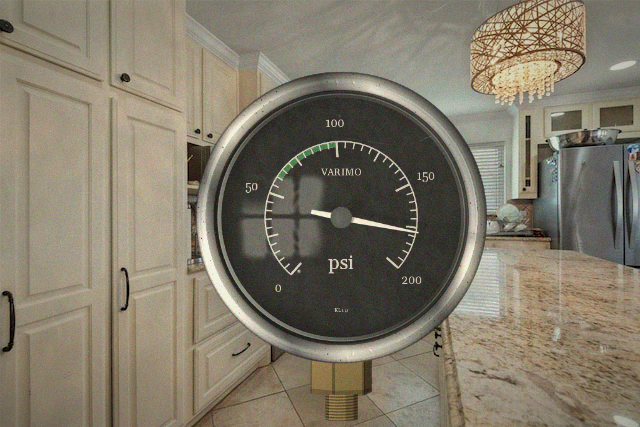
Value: 177.5 psi
